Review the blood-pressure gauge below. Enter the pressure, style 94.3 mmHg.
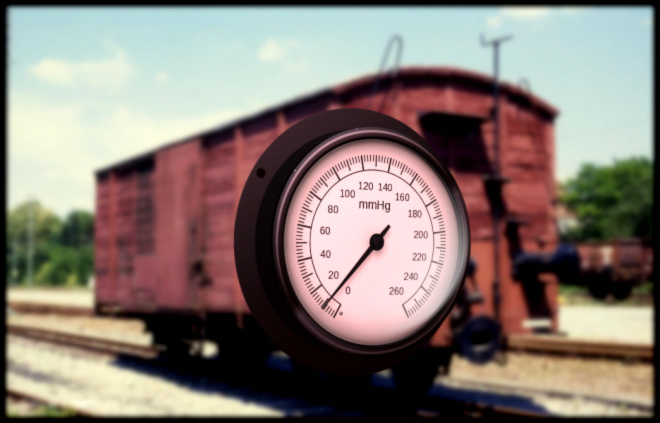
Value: 10 mmHg
